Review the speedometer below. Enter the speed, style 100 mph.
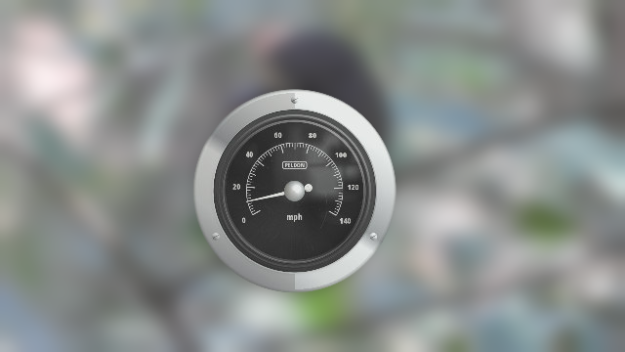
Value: 10 mph
